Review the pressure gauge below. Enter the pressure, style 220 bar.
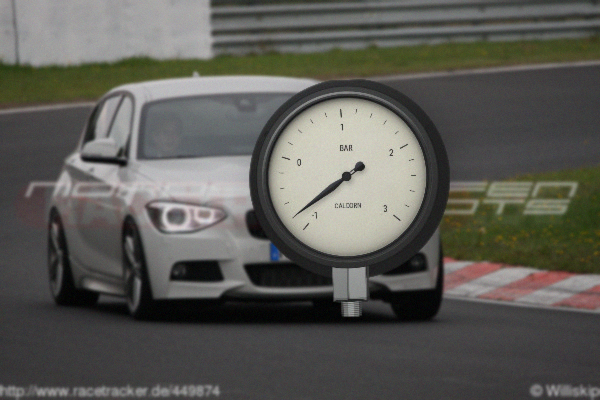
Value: -0.8 bar
